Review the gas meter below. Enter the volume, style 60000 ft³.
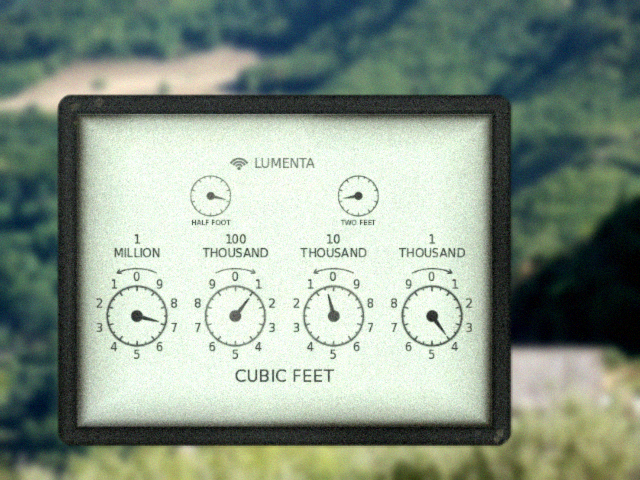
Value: 710400 ft³
